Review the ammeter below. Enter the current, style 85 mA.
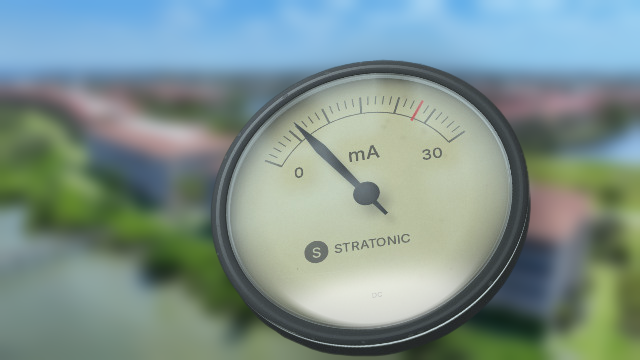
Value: 6 mA
